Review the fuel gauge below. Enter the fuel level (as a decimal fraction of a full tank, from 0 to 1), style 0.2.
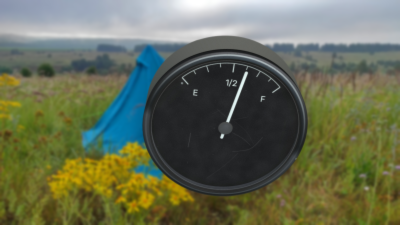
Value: 0.625
